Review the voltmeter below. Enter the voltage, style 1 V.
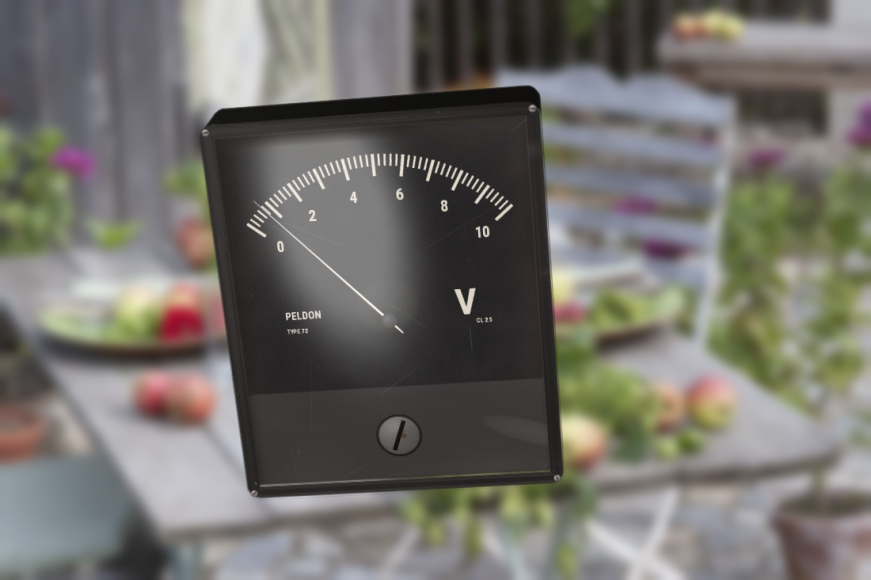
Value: 0.8 V
